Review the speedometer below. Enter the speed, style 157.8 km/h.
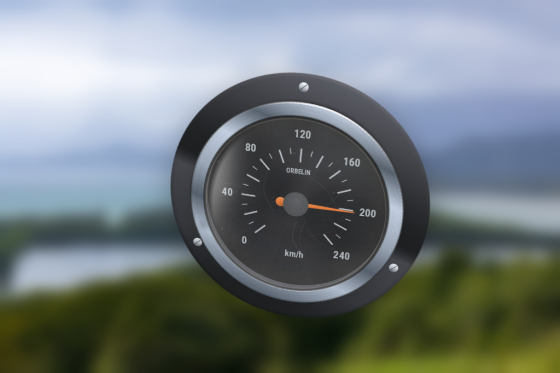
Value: 200 km/h
